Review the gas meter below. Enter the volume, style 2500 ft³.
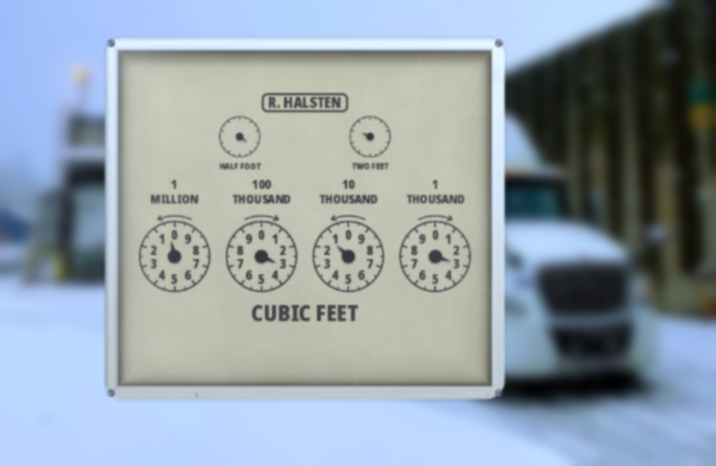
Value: 31300 ft³
